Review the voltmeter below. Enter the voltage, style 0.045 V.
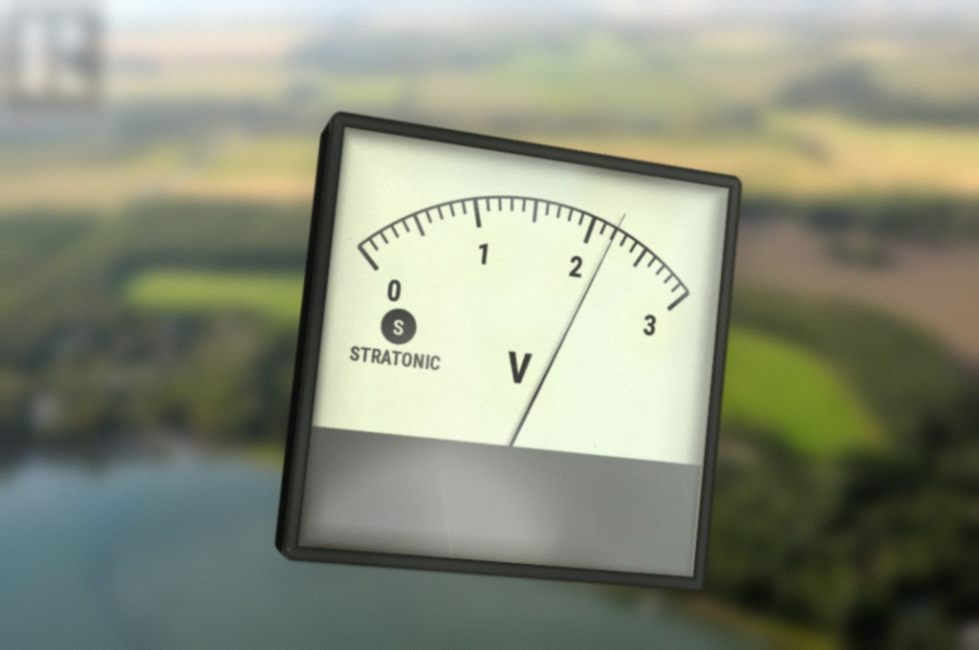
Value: 2.2 V
